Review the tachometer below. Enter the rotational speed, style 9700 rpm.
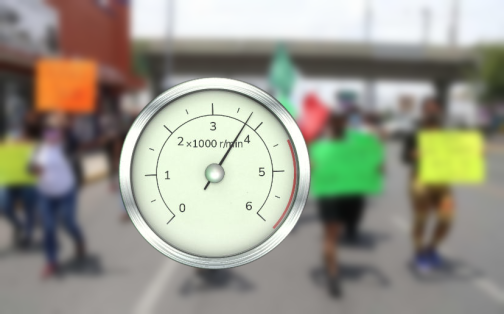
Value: 3750 rpm
